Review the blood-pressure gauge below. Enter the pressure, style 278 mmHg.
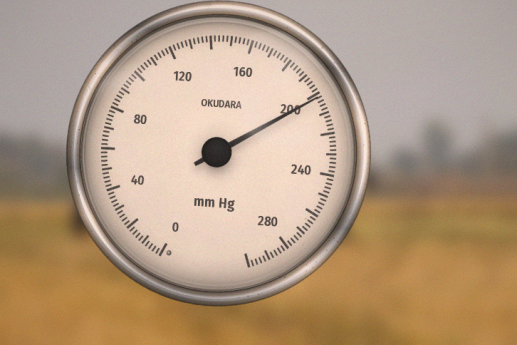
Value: 202 mmHg
